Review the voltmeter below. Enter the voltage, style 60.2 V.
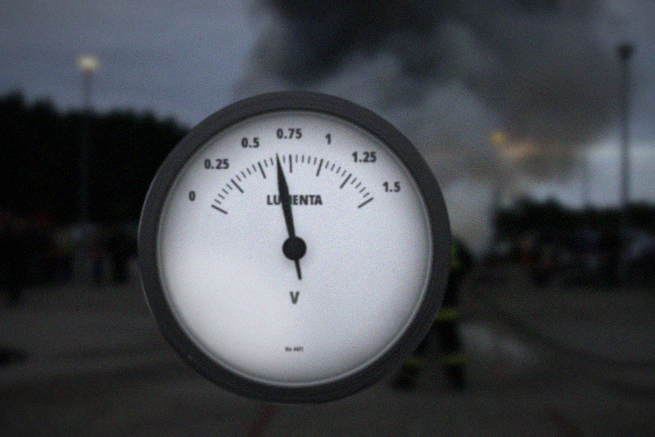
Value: 0.65 V
